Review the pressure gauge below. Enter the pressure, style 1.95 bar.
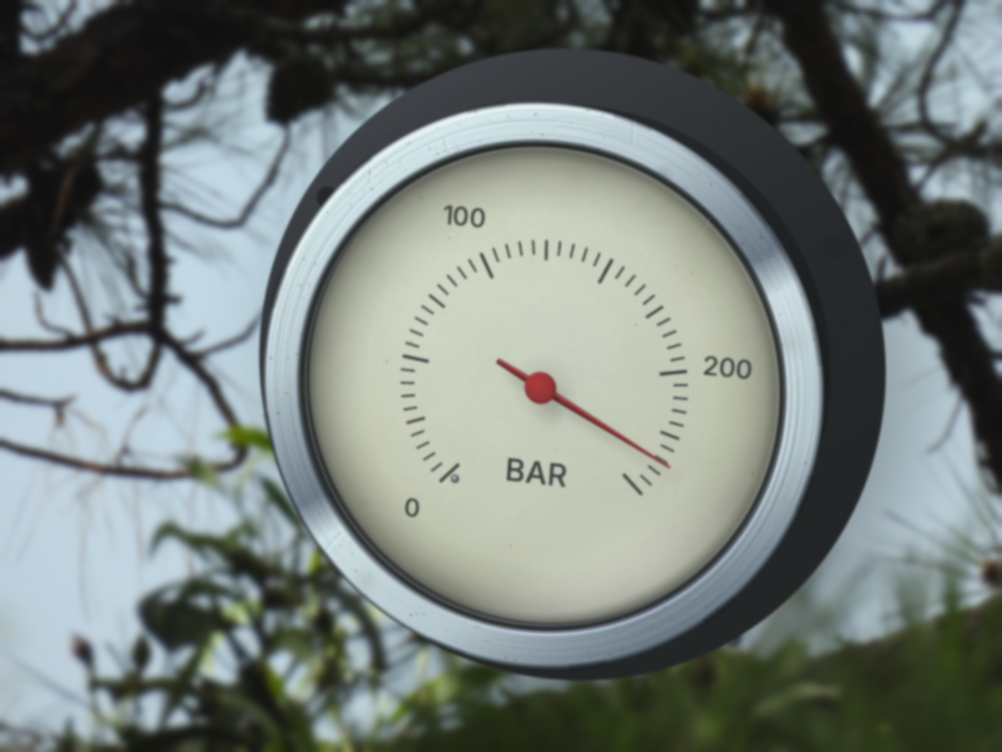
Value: 235 bar
